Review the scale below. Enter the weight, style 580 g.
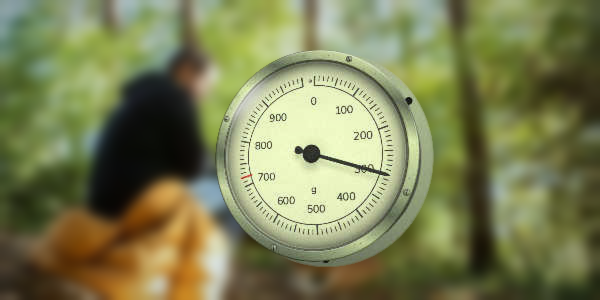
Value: 300 g
